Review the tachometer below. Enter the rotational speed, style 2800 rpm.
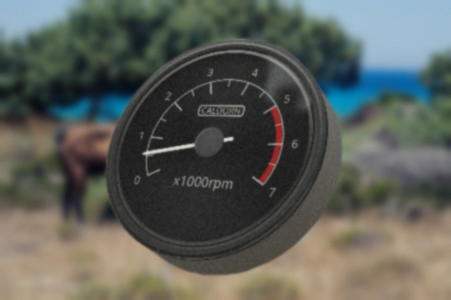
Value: 500 rpm
